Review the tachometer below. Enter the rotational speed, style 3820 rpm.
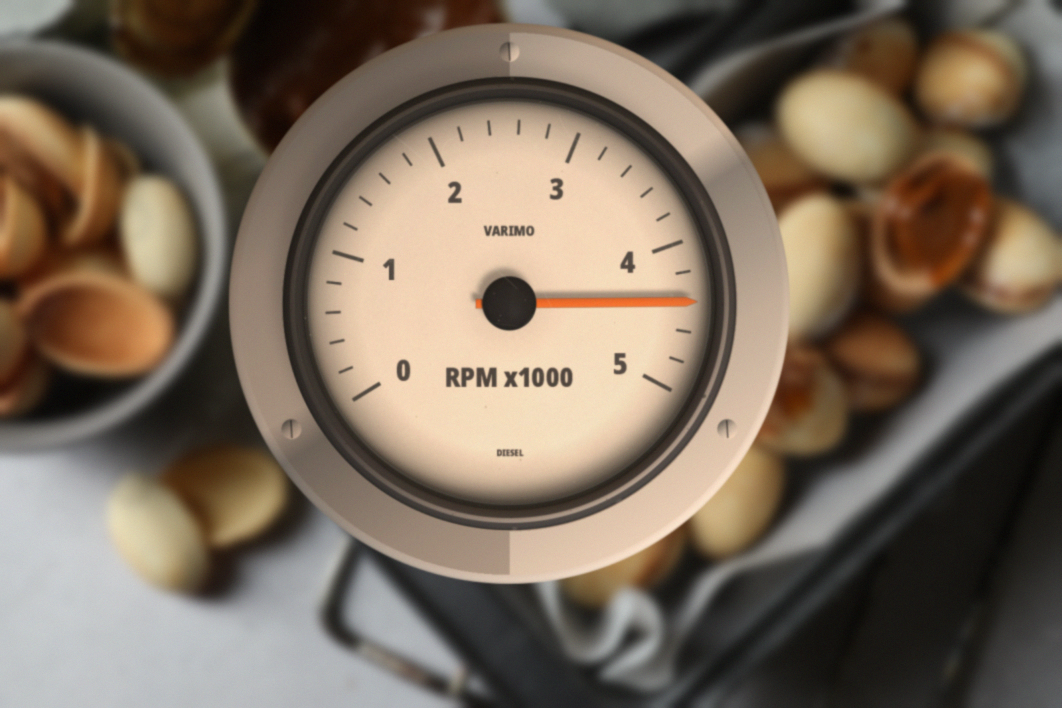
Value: 4400 rpm
